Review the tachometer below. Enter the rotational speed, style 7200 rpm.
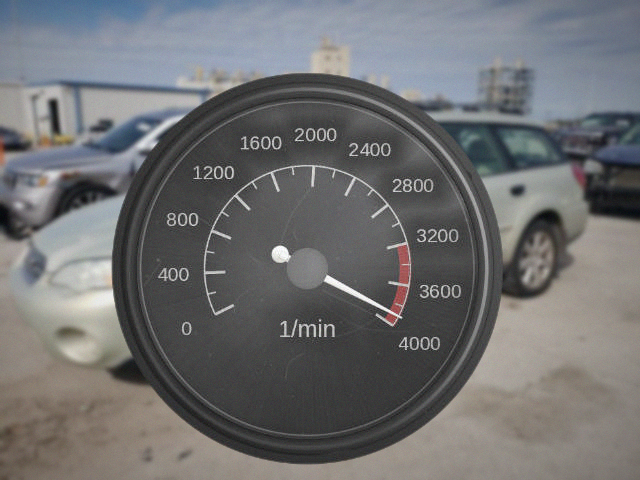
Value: 3900 rpm
